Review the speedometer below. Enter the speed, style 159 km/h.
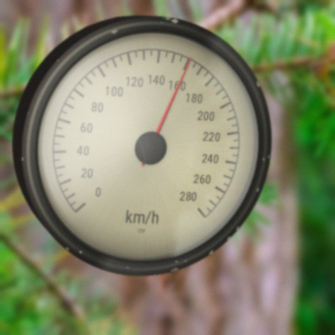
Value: 160 km/h
